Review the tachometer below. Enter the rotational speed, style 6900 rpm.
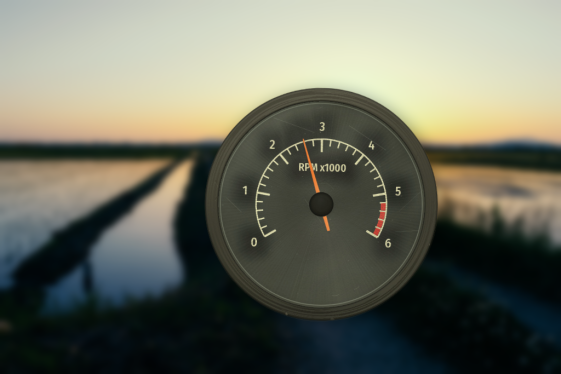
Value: 2600 rpm
